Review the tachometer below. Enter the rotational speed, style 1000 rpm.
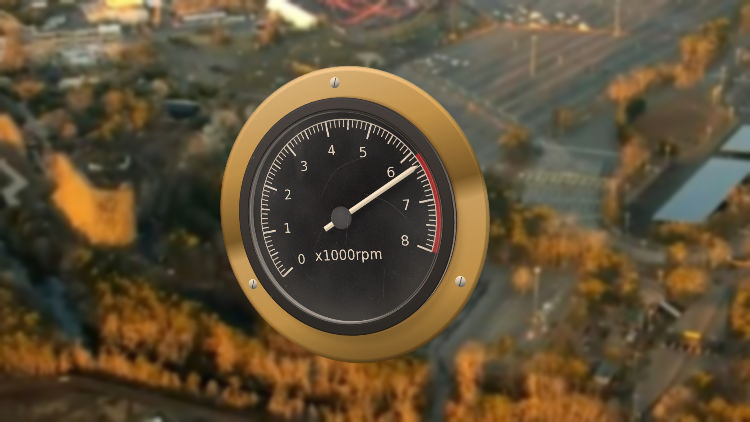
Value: 6300 rpm
